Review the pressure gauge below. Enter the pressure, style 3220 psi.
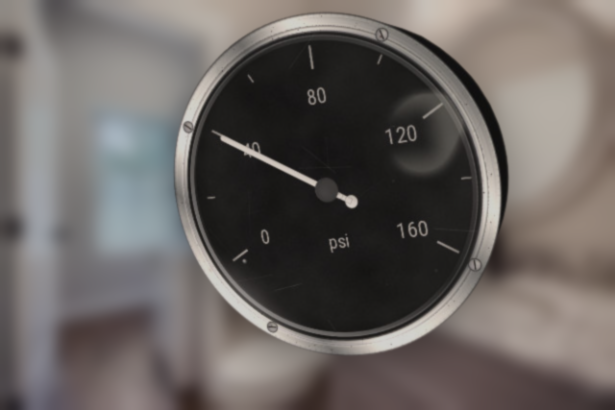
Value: 40 psi
